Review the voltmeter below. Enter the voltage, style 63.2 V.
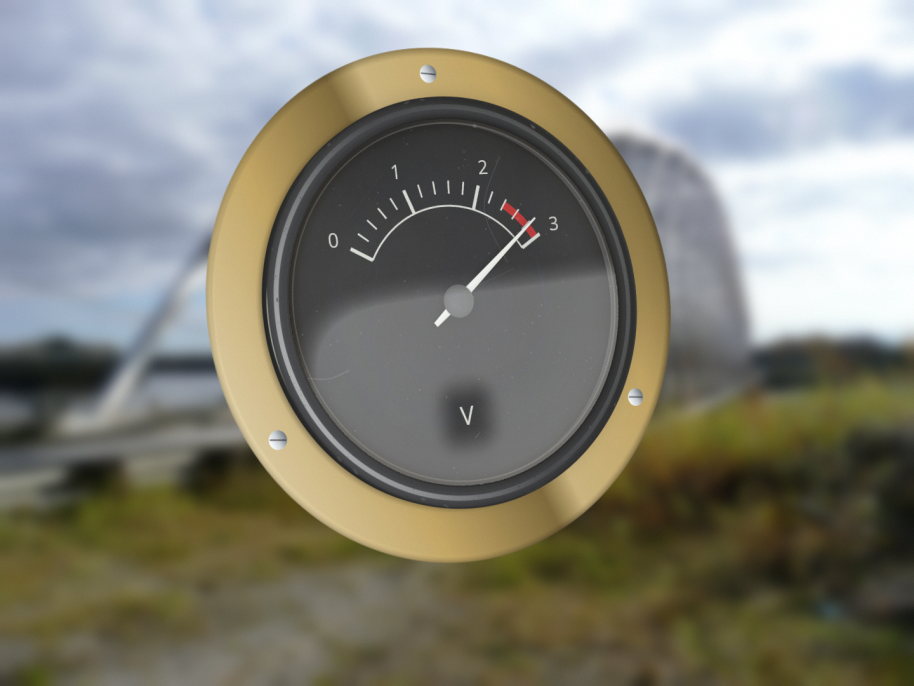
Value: 2.8 V
